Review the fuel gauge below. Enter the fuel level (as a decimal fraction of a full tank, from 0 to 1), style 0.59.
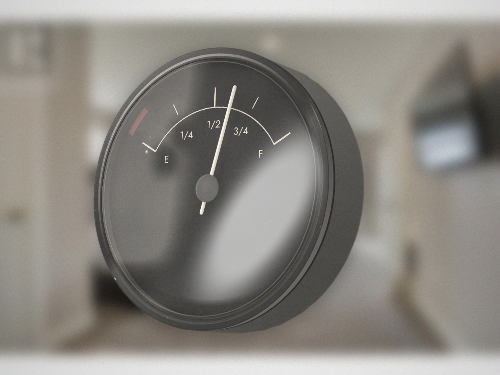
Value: 0.625
